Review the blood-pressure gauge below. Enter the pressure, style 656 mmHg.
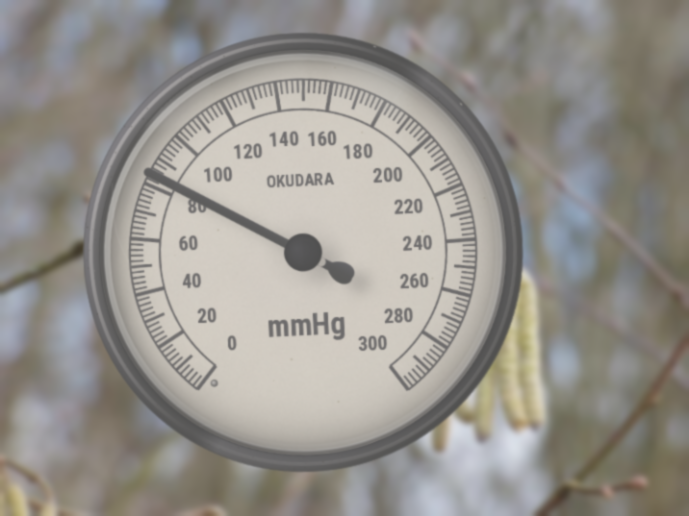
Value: 84 mmHg
